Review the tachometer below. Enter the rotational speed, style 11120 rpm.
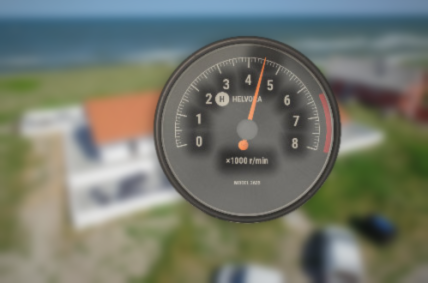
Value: 4500 rpm
